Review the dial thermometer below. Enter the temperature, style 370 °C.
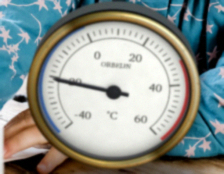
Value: -20 °C
